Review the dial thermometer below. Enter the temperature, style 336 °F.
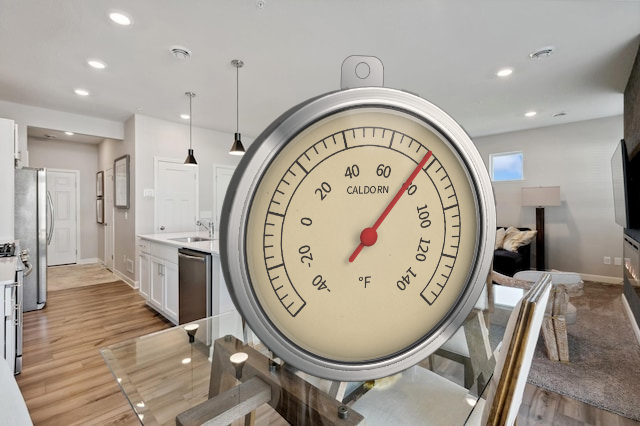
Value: 76 °F
